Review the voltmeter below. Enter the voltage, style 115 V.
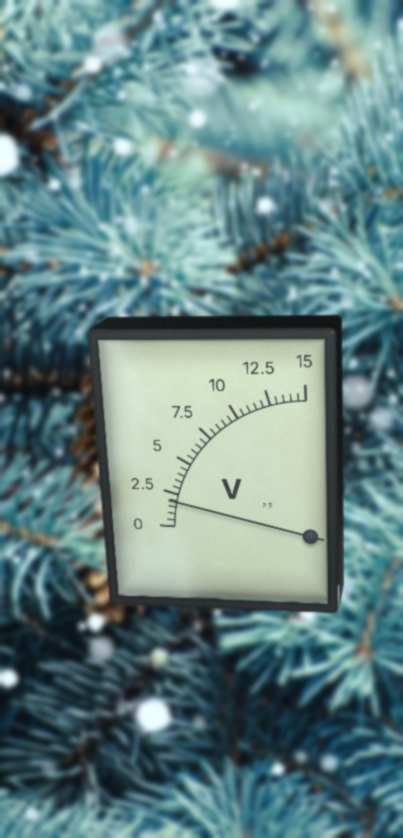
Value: 2 V
